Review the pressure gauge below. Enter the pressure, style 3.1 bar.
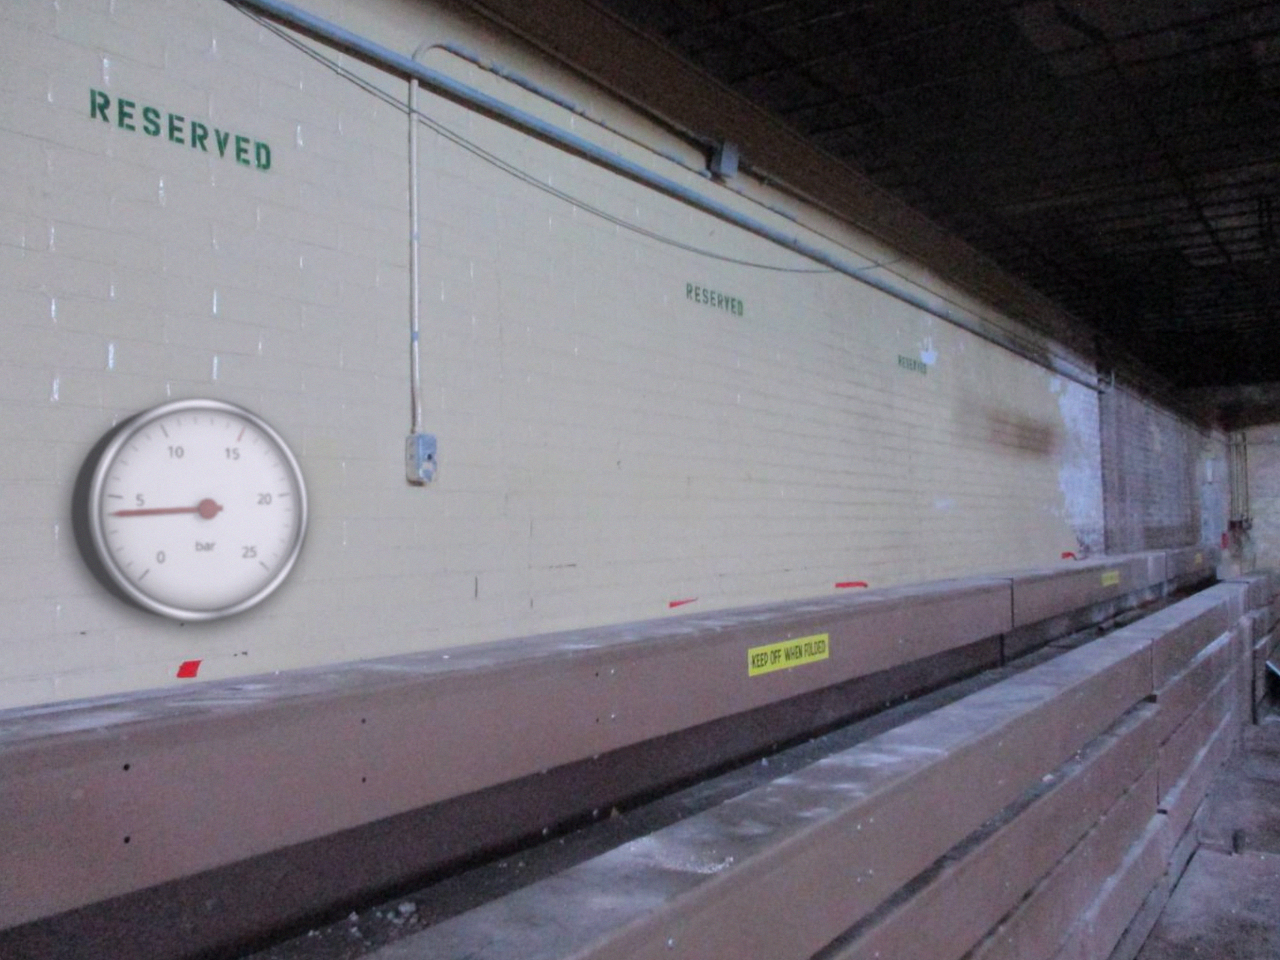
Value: 4 bar
